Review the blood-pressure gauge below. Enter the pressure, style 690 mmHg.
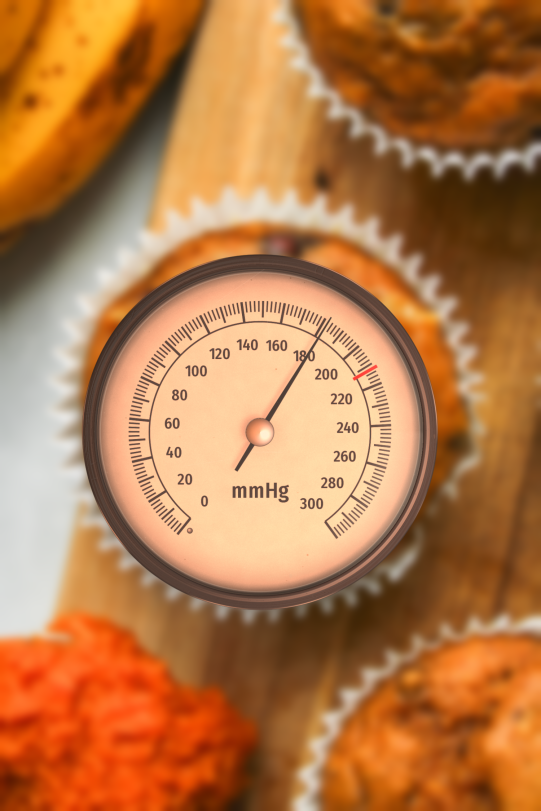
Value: 182 mmHg
